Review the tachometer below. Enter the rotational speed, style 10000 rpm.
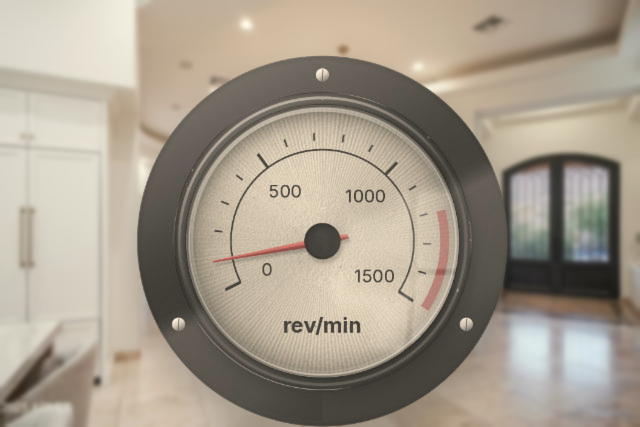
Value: 100 rpm
